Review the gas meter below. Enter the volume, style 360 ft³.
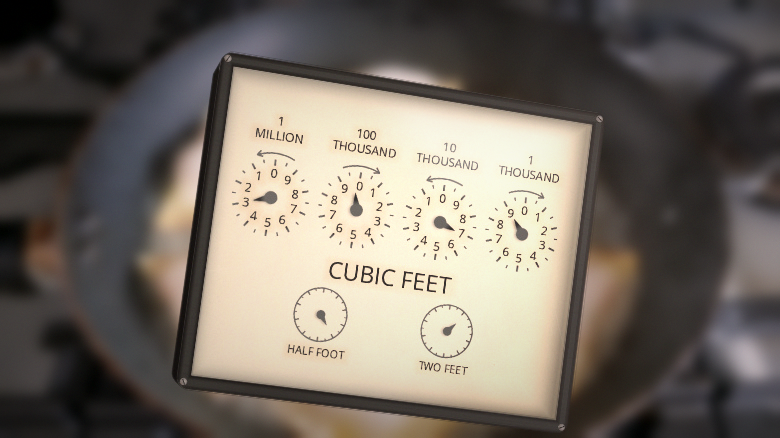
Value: 296900 ft³
